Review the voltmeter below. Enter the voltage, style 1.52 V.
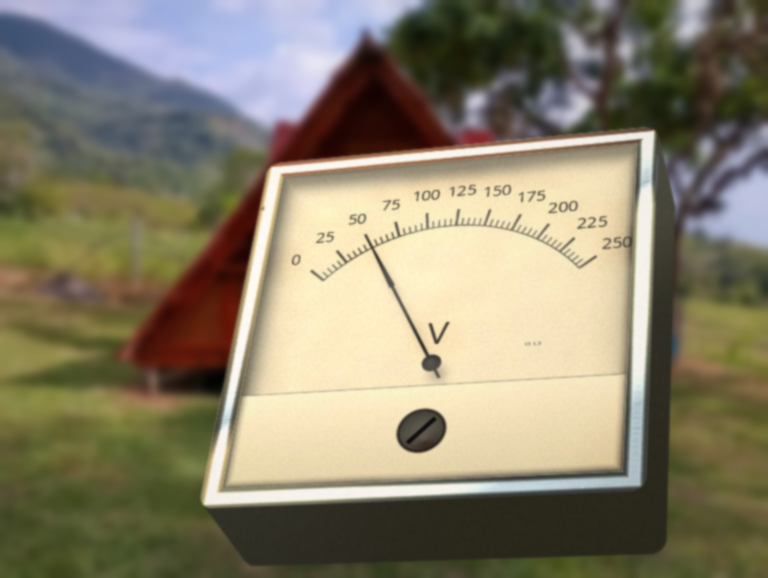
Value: 50 V
